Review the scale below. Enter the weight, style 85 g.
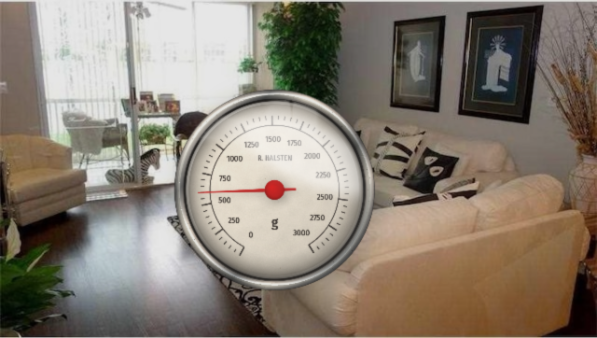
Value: 600 g
